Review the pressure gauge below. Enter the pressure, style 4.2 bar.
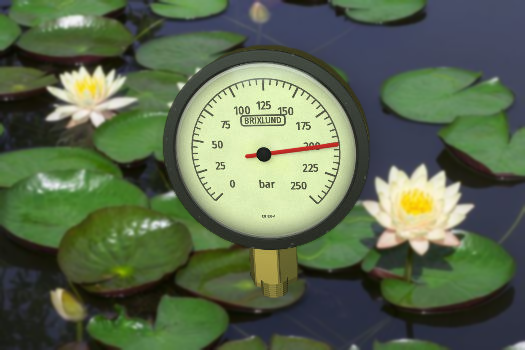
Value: 200 bar
